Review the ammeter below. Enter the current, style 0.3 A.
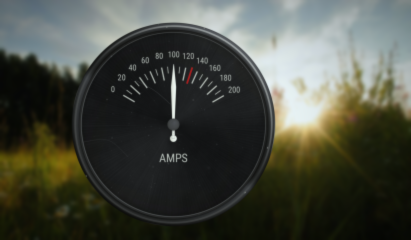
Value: 100 A
